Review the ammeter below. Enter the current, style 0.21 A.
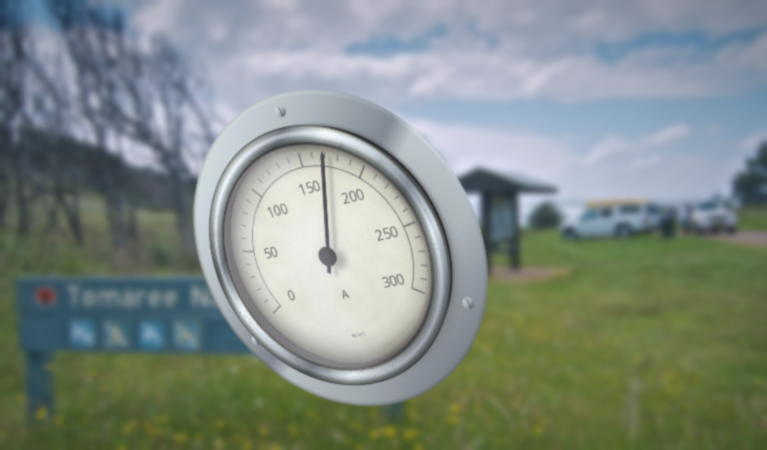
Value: 170 A
